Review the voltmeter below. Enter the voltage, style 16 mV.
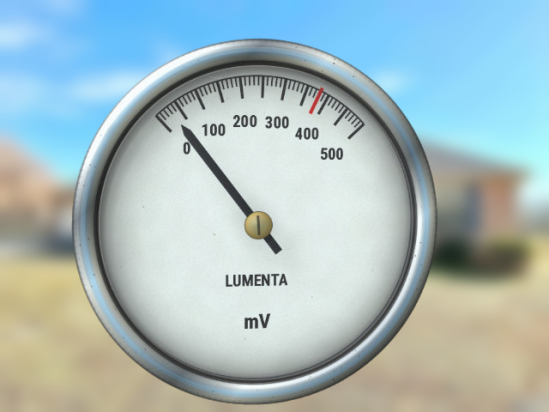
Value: 30 mV
